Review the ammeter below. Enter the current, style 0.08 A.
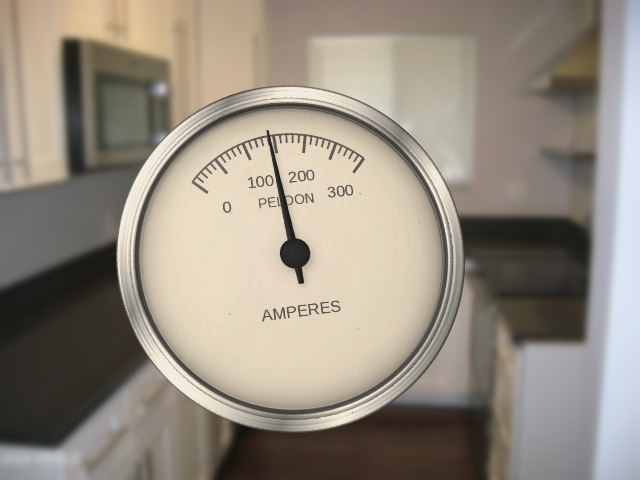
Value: 140 A
